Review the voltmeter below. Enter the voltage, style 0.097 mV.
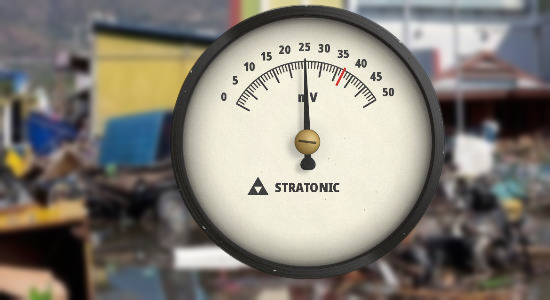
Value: 25 mV
